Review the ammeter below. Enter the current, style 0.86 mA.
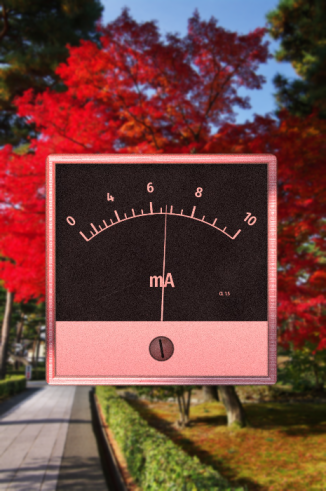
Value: 6.75 mA
